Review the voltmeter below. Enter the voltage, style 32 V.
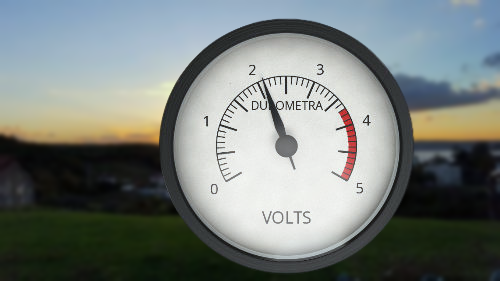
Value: 2.1 V
